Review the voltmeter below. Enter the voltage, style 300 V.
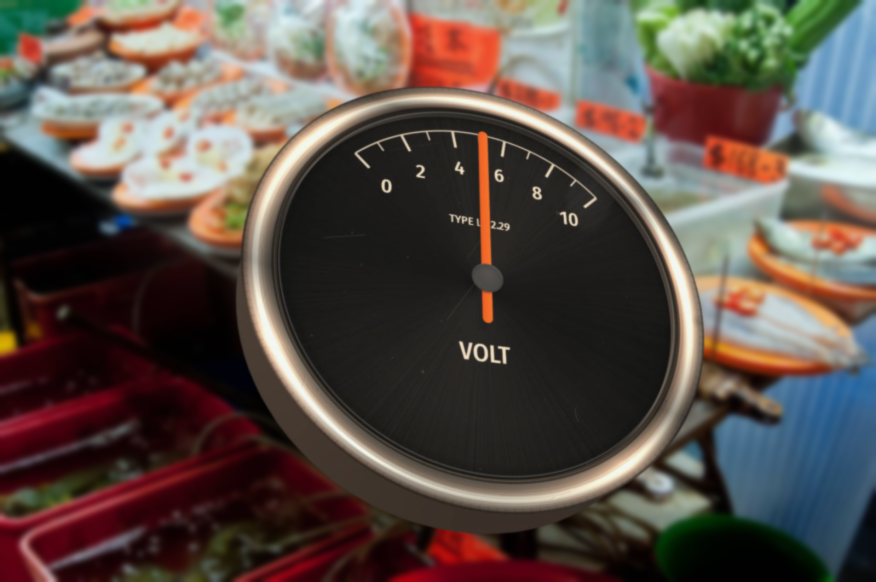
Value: 5 V
